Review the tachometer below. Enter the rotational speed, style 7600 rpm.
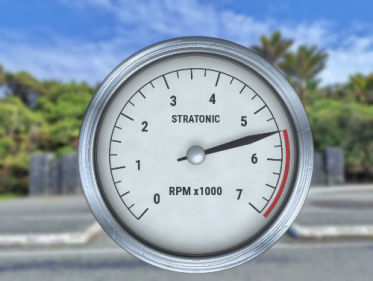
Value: 5500 rpm
